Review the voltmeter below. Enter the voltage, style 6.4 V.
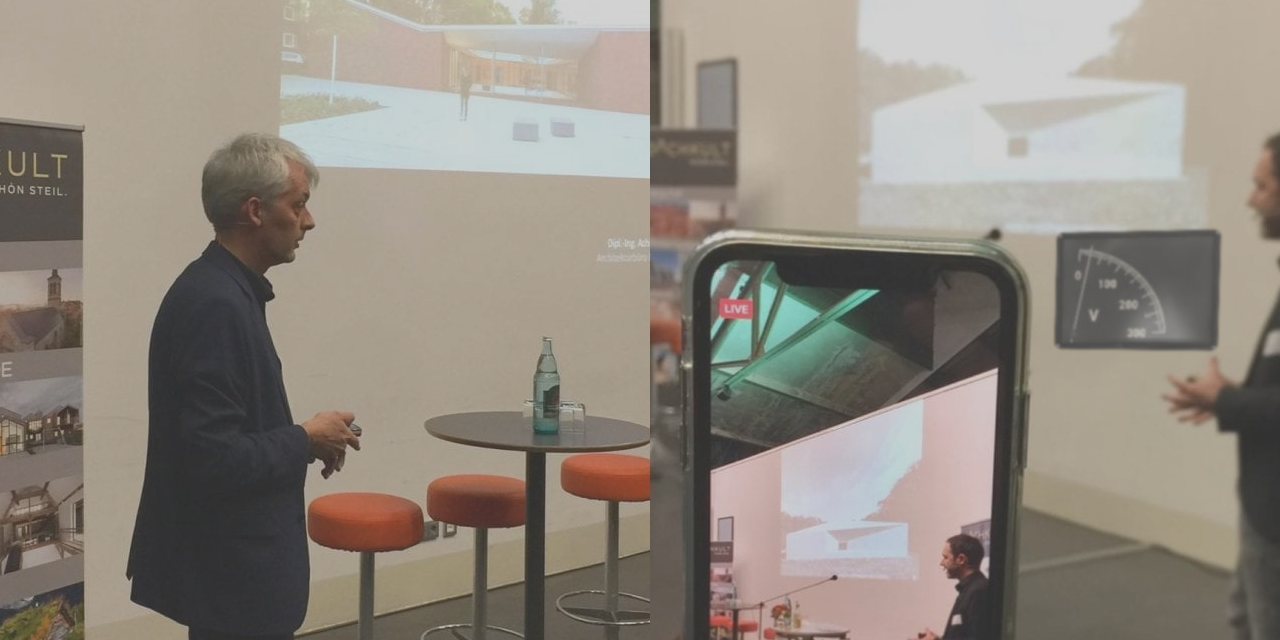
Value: 25 V
